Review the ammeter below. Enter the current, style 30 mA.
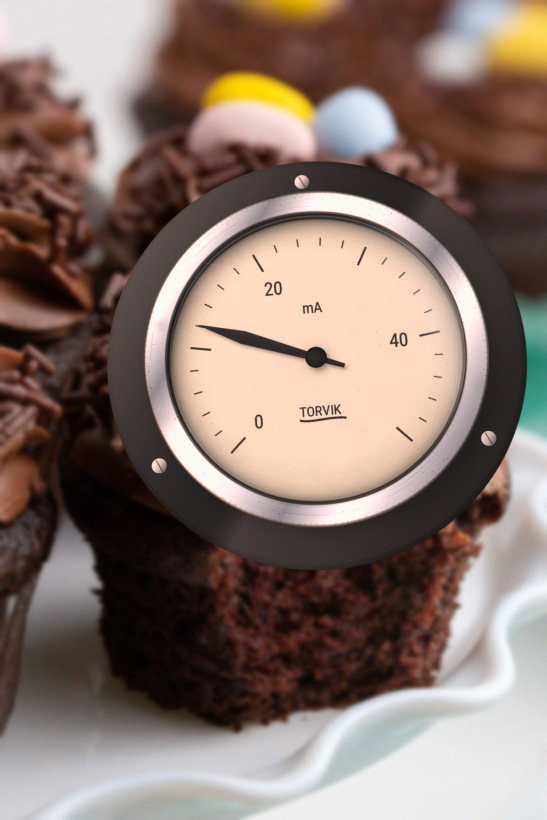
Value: 12 mA
